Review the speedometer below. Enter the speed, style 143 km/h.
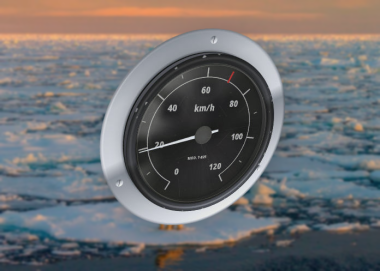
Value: 20 km/h
